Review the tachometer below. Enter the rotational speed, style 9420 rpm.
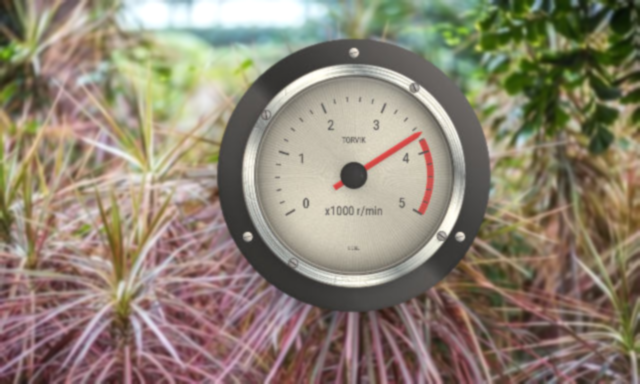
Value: 3700 rpm
